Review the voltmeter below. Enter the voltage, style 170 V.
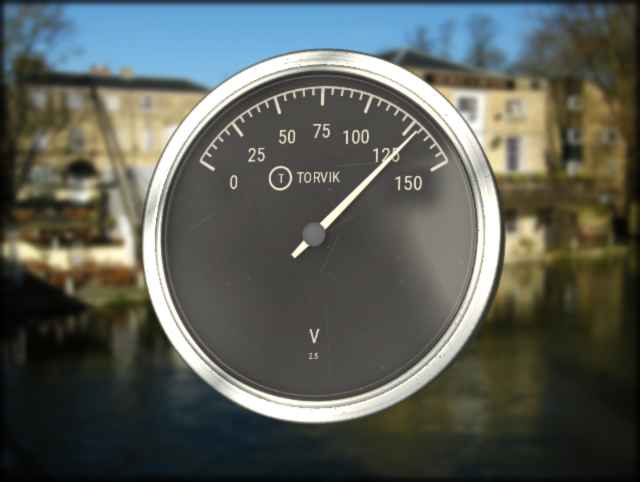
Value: 130 V
